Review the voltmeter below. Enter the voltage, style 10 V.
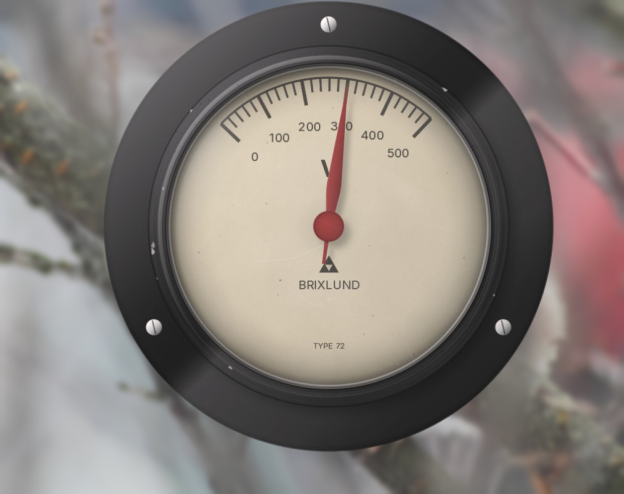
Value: 300 V
